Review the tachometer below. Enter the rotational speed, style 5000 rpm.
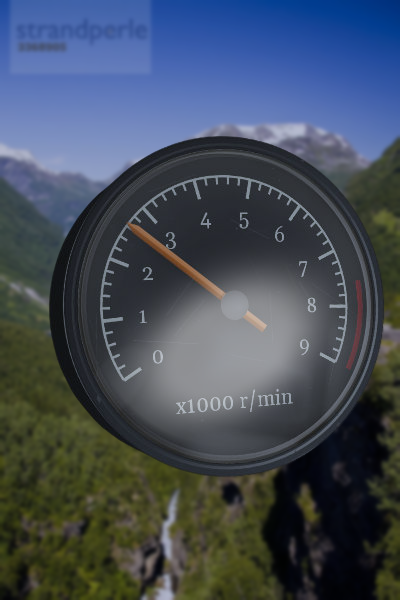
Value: 2600 rpm
